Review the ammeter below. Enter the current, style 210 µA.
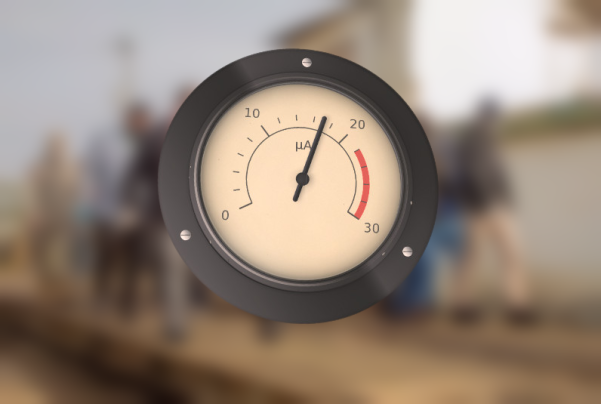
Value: 17 µA
